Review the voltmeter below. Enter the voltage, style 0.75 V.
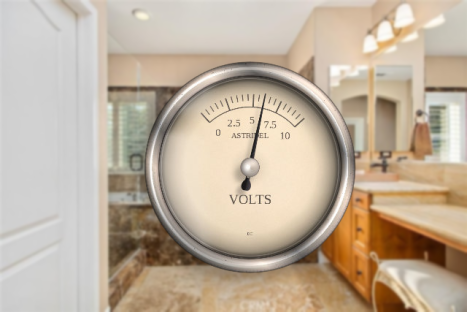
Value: 6 V
